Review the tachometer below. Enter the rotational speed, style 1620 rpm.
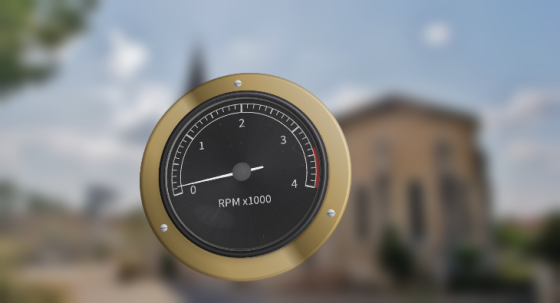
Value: 100 rpm
